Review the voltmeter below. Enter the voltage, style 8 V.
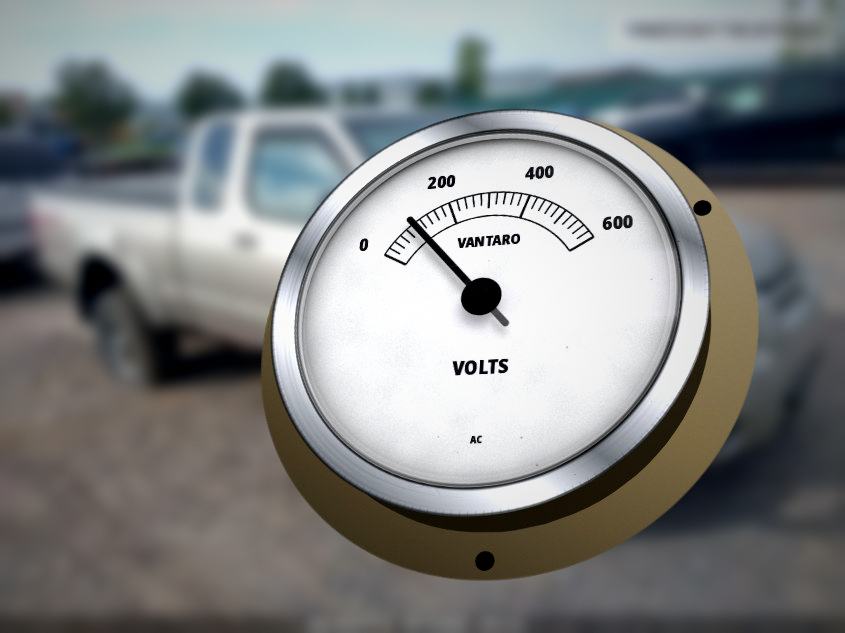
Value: 100 V
